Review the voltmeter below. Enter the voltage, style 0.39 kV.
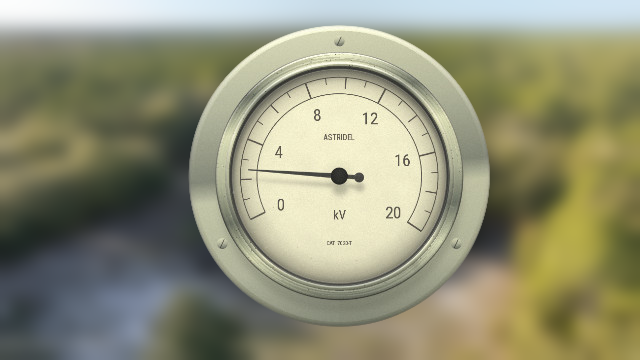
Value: 2.5 kV
